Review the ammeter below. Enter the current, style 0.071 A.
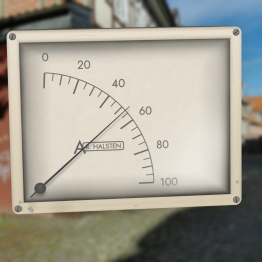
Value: 52.5 A
